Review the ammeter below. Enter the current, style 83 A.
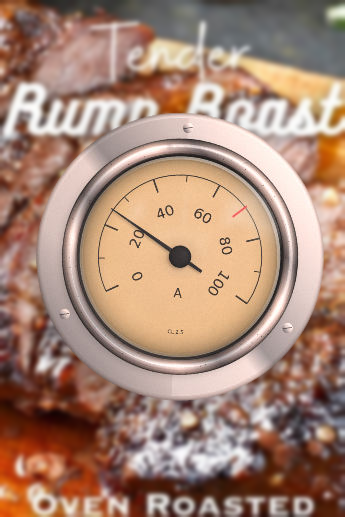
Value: 25 A
